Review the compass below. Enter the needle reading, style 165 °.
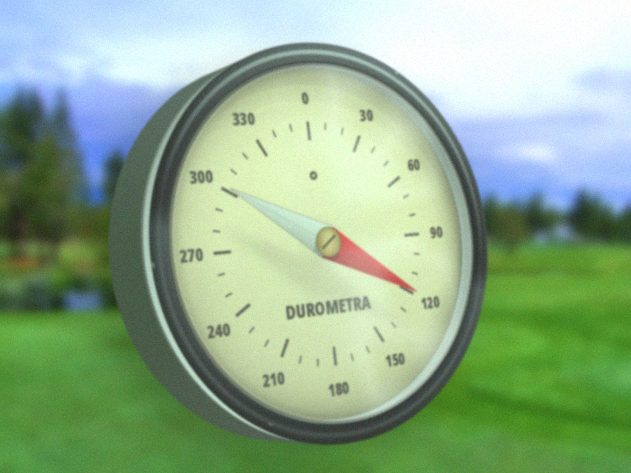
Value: 120 °
